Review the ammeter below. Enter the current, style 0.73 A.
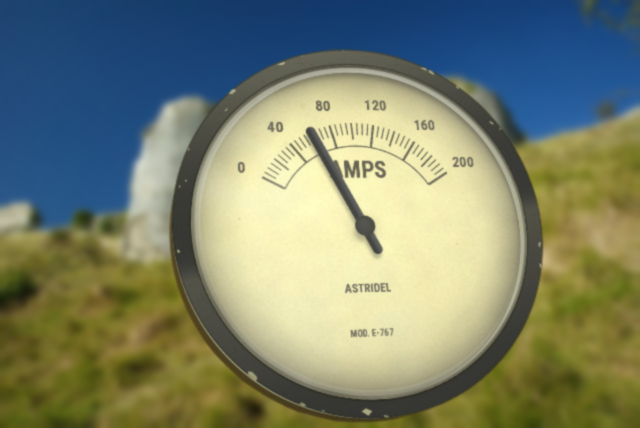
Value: 60 A
